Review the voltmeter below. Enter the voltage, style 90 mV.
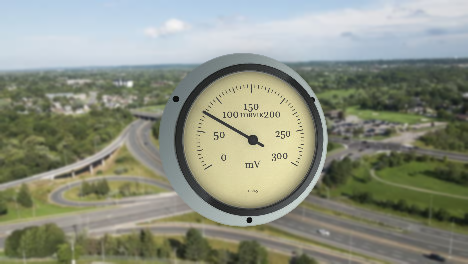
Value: 75 mV
